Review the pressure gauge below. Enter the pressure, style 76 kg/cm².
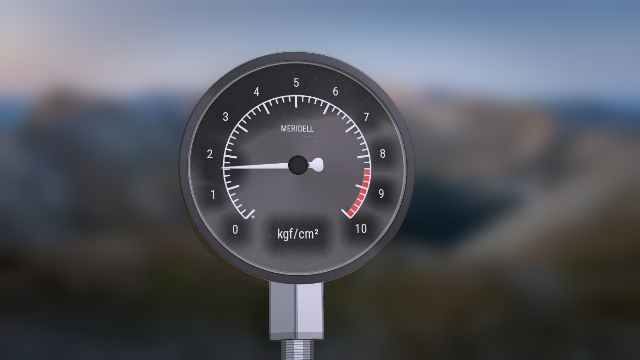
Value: 1.6 kg/cm²
